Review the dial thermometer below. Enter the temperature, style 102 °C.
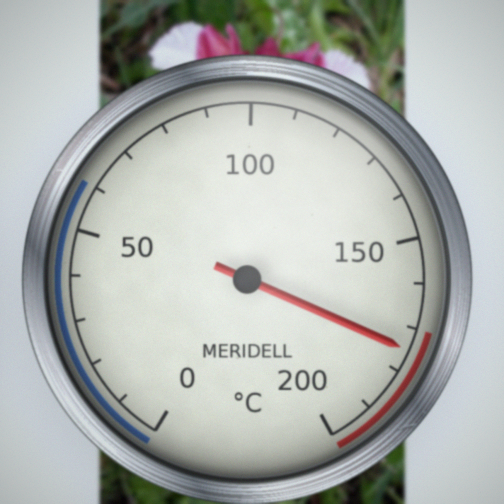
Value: 175 °C
